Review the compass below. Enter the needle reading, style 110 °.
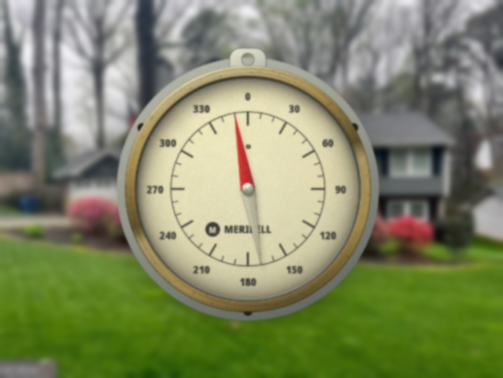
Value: 350 °
